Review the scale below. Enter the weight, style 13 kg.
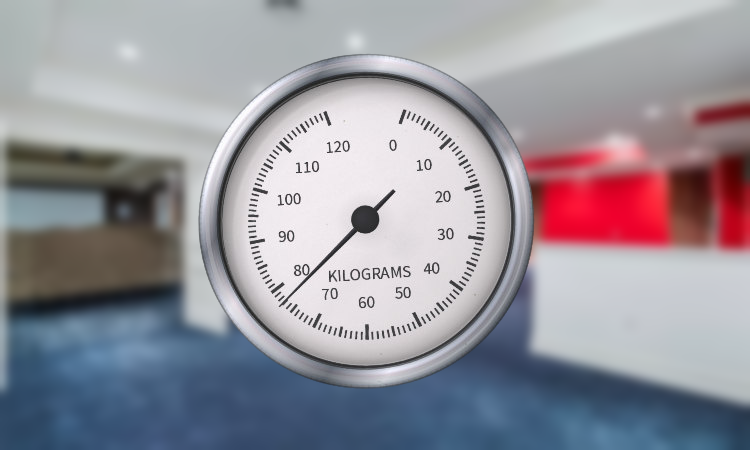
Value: 77 kg
